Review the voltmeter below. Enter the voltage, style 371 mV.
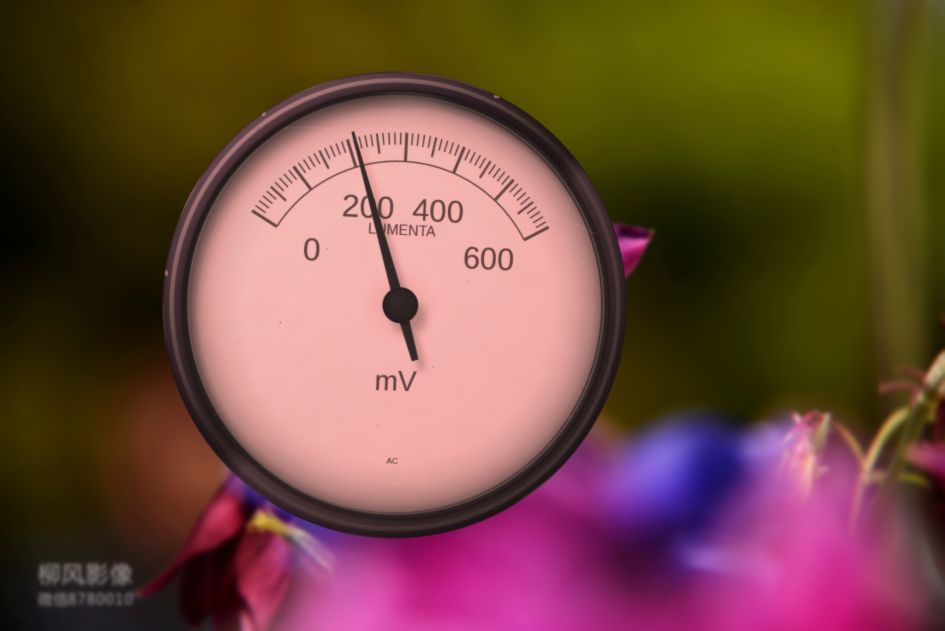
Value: 210 mV
